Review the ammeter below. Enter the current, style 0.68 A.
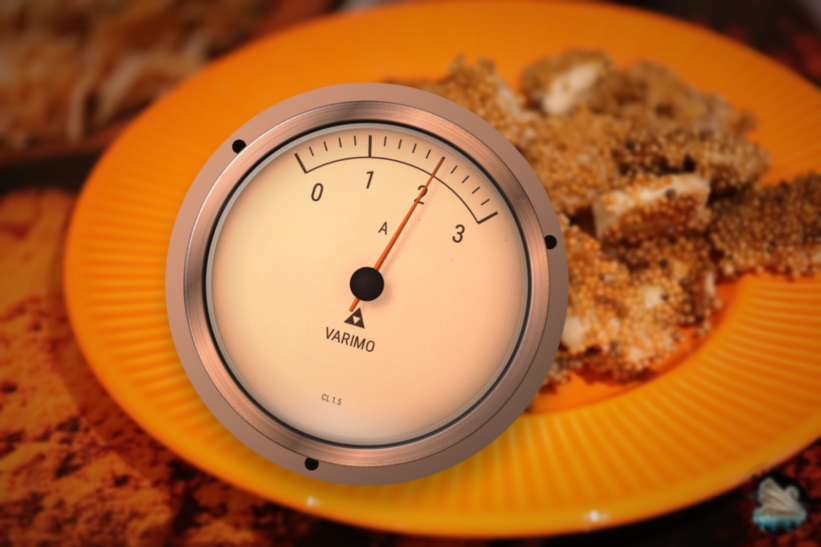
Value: 2 A
